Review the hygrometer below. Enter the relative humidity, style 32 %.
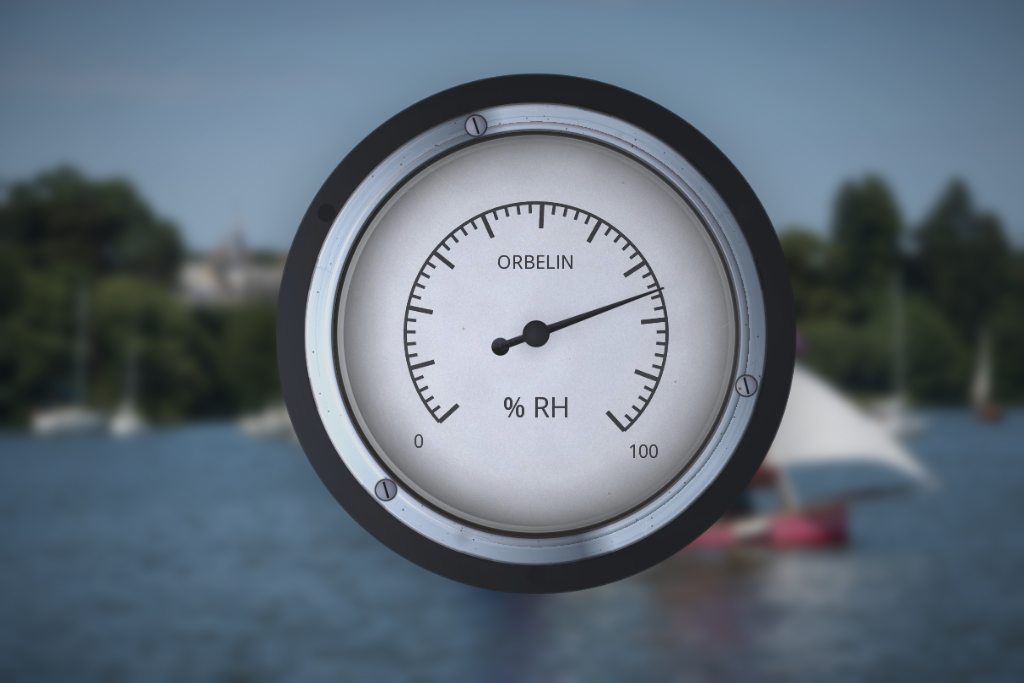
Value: 75 %
